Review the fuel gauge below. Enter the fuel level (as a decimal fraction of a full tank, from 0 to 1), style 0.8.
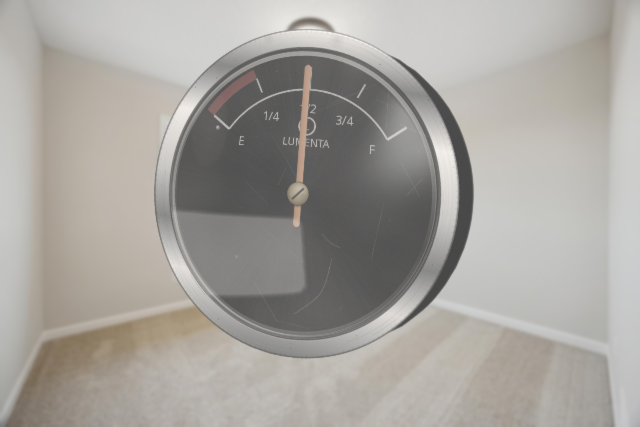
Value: 0.5
